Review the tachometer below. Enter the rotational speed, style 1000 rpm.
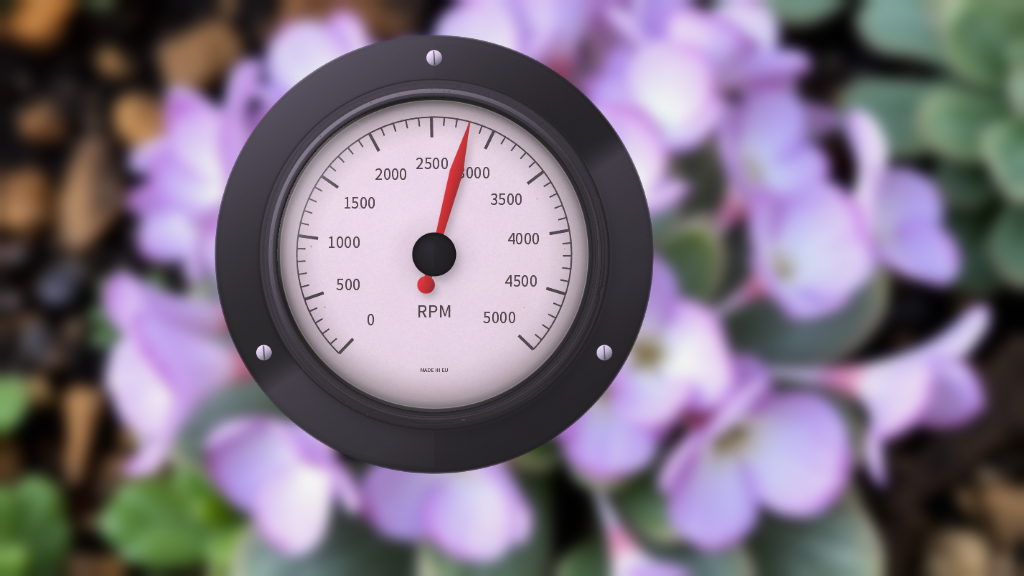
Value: 2800 rpm
